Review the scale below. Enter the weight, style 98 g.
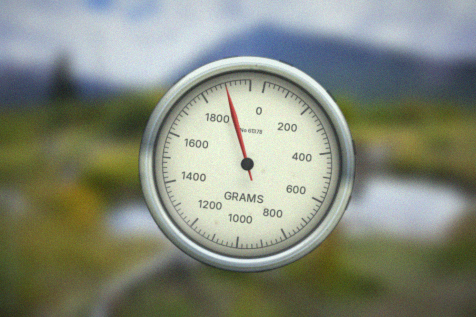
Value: 1900 g
